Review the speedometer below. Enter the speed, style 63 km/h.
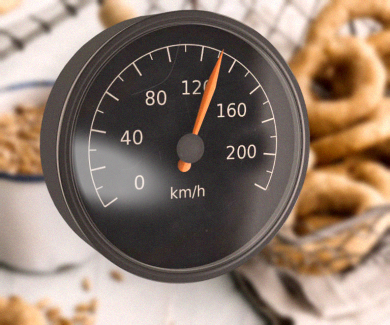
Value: 130 km/h
